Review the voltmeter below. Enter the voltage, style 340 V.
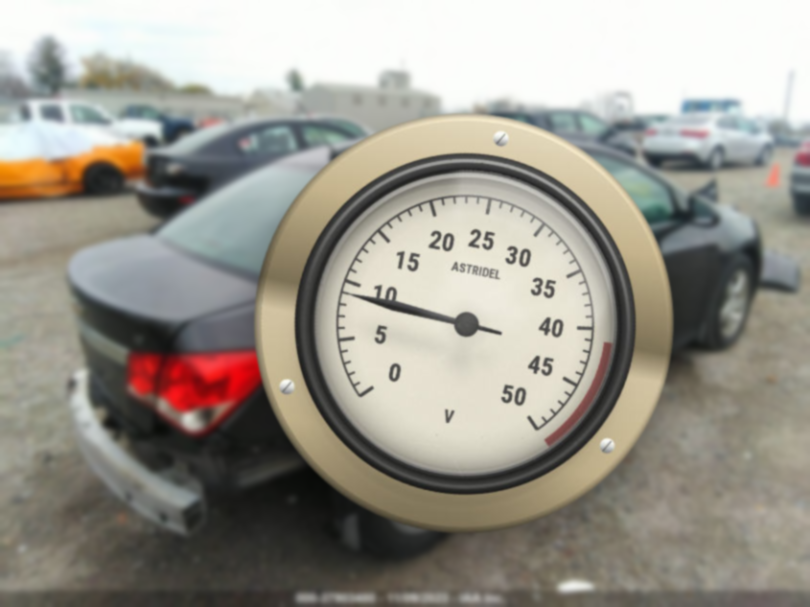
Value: 9 V
